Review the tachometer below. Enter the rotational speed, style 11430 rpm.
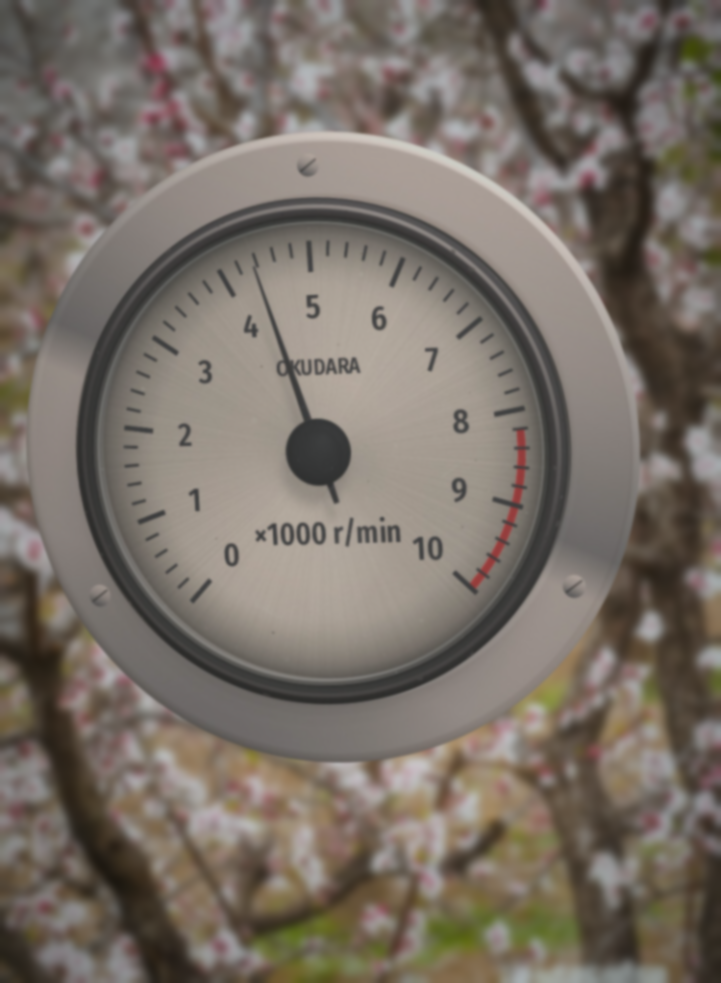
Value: 4400 rpm
